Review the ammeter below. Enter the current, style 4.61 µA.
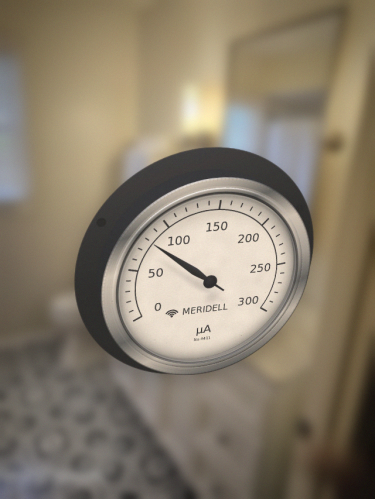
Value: 80 µA
